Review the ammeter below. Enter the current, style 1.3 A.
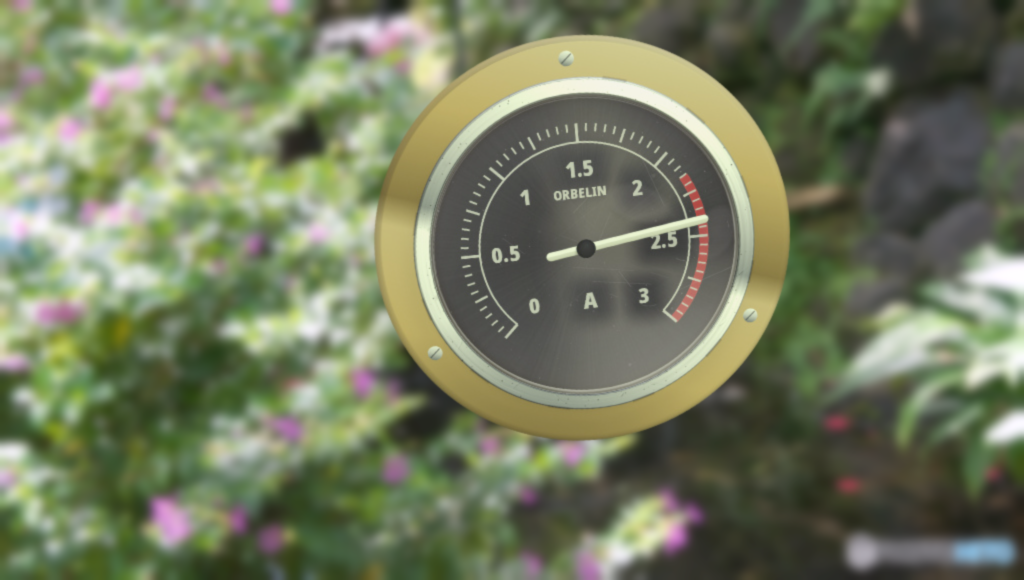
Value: 2.4 A
